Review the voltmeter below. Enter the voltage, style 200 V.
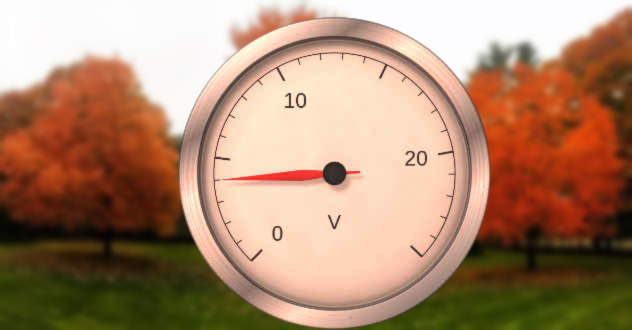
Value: 4 V
